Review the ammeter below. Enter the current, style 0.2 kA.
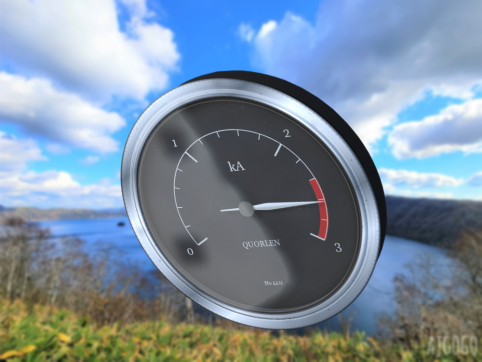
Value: 2.6 kA
